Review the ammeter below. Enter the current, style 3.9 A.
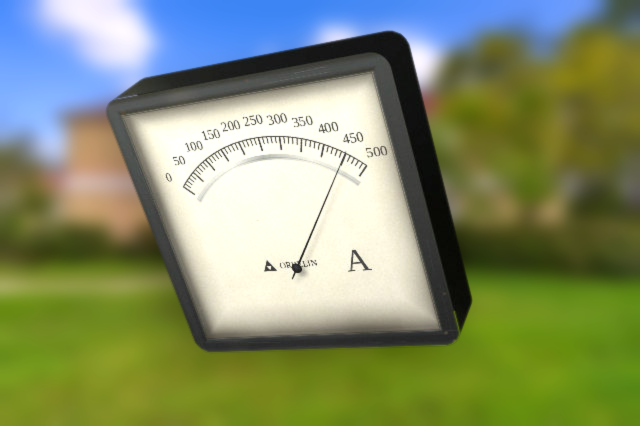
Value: 450 A
